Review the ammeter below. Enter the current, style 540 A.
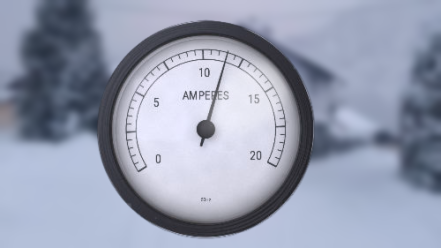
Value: 11.5 A
